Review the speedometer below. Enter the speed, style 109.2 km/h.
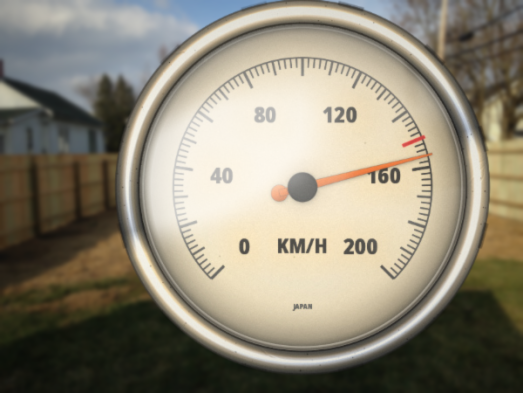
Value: 156 km/h
